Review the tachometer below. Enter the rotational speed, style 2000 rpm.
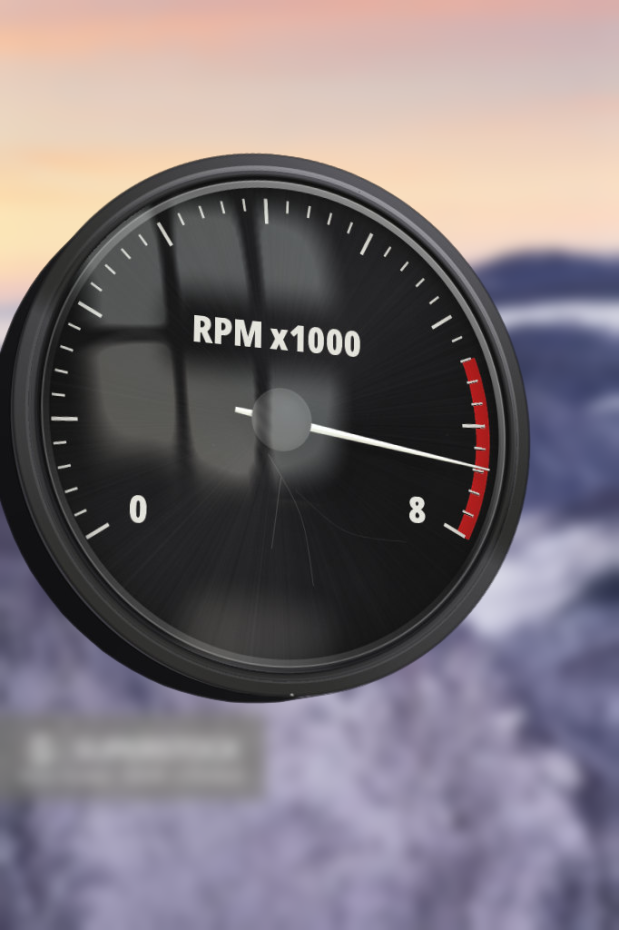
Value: 7400 rpm
